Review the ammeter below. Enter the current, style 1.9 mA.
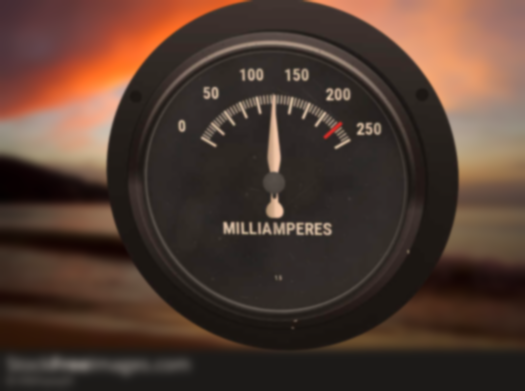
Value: 125 mA
